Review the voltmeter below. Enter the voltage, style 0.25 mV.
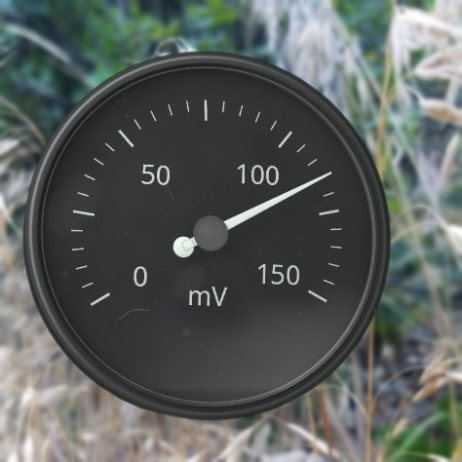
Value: 115 mV
